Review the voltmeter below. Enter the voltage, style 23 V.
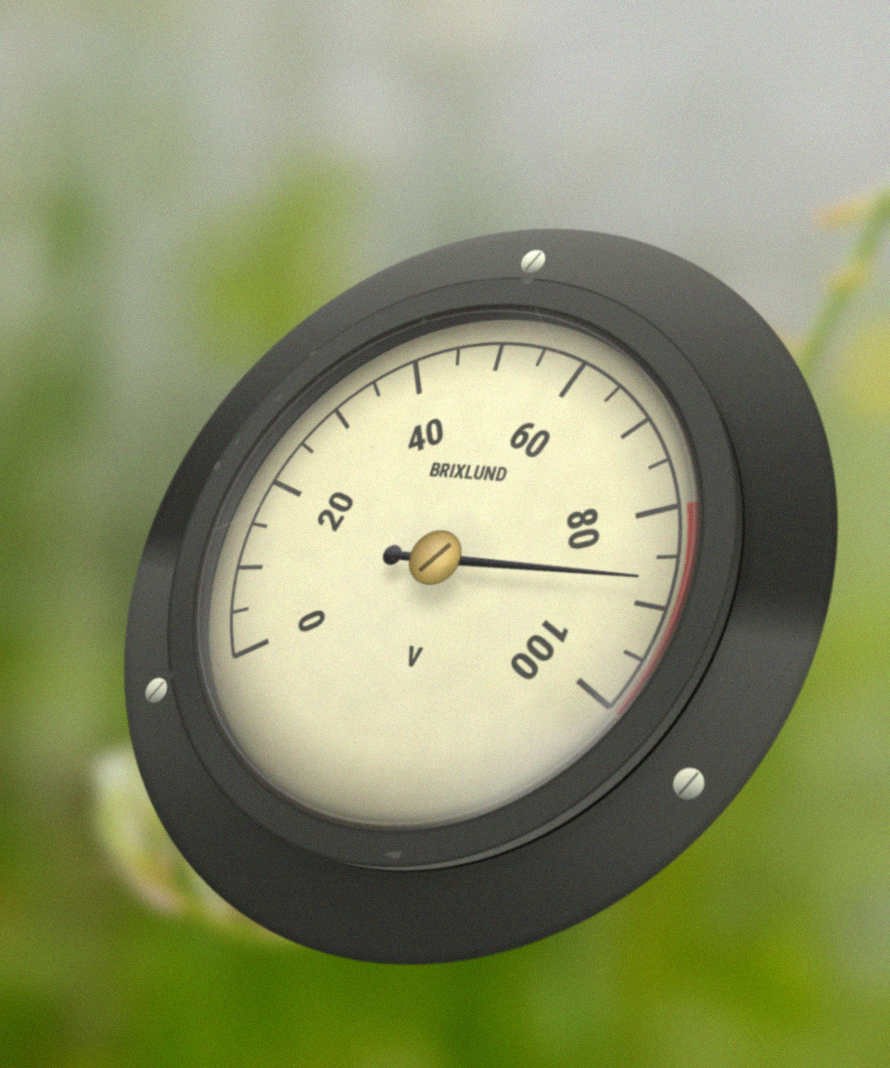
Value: 87.5 V
